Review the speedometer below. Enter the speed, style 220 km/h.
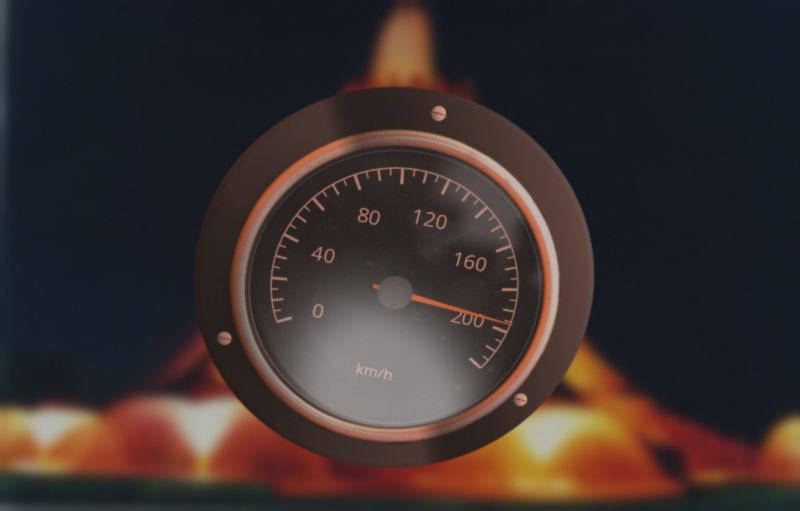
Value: 195 km/h
